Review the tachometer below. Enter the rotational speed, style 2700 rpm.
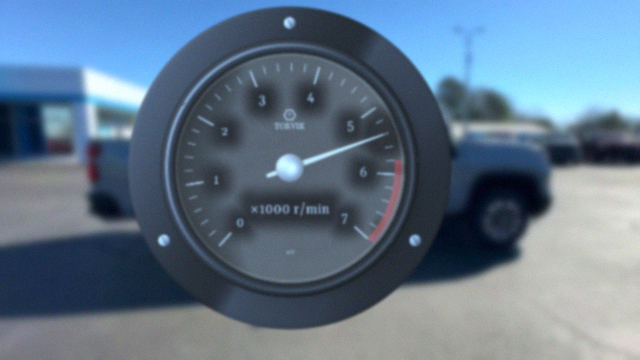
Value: 5400 rpm
